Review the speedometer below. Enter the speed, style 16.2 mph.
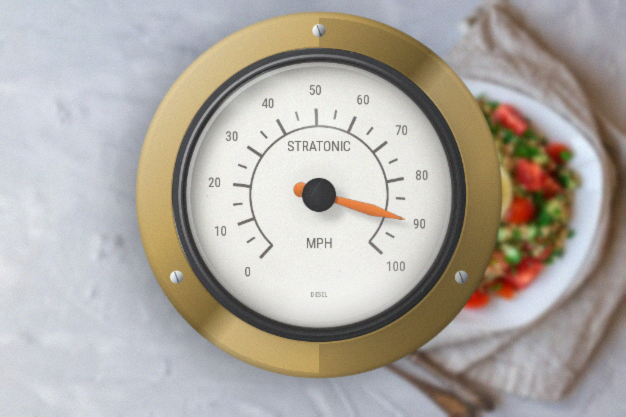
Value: 90 mph
